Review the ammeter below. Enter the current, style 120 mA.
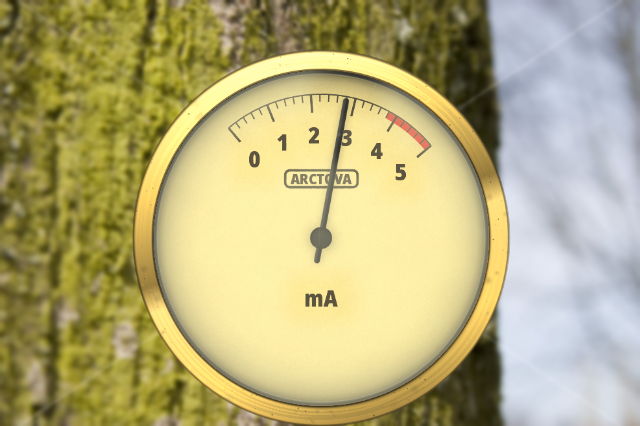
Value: 2.8 mA
